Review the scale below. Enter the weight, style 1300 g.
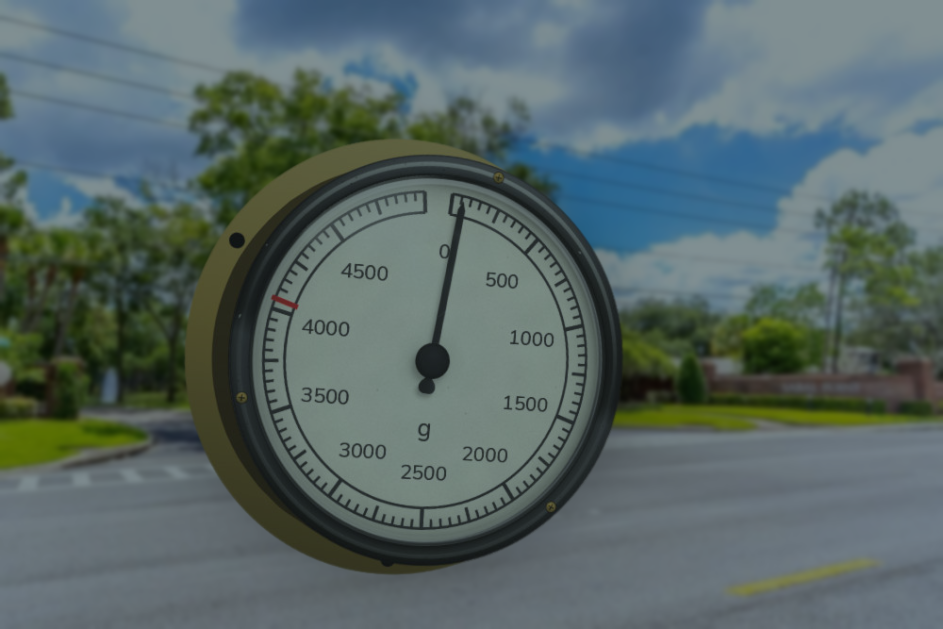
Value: 50 g
